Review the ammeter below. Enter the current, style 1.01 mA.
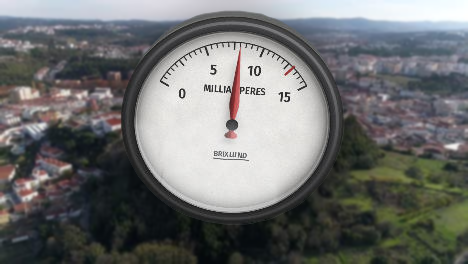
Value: 8 mA
